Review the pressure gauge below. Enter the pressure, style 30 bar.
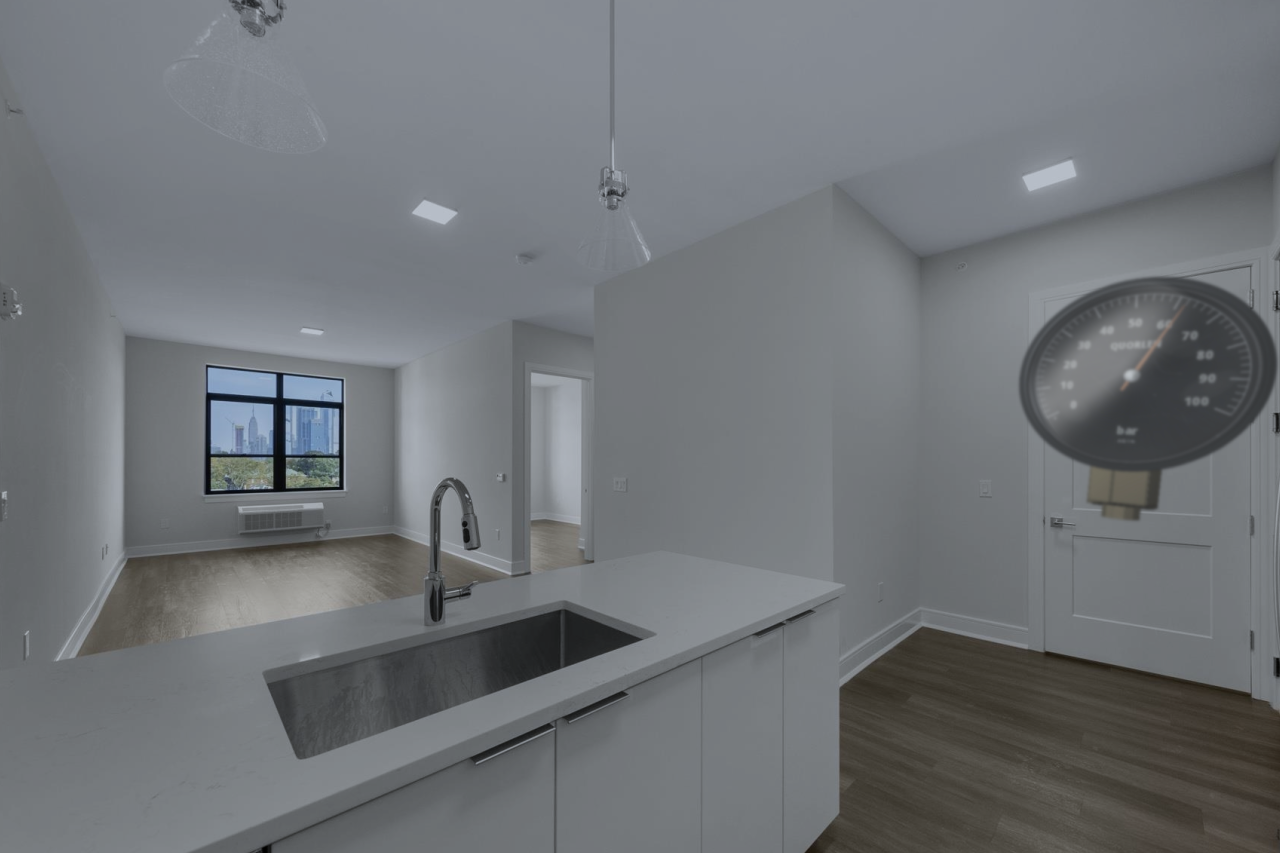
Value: 62 bar
